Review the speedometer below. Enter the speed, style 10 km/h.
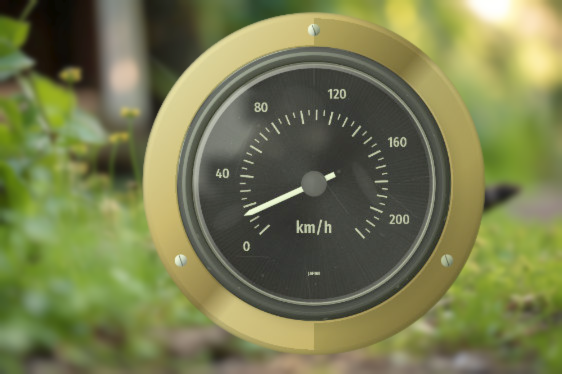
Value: 15 km/h
